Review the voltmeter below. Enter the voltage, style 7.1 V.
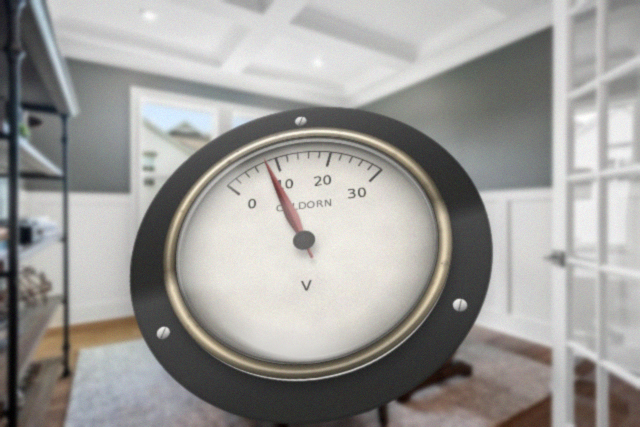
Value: 8 V
